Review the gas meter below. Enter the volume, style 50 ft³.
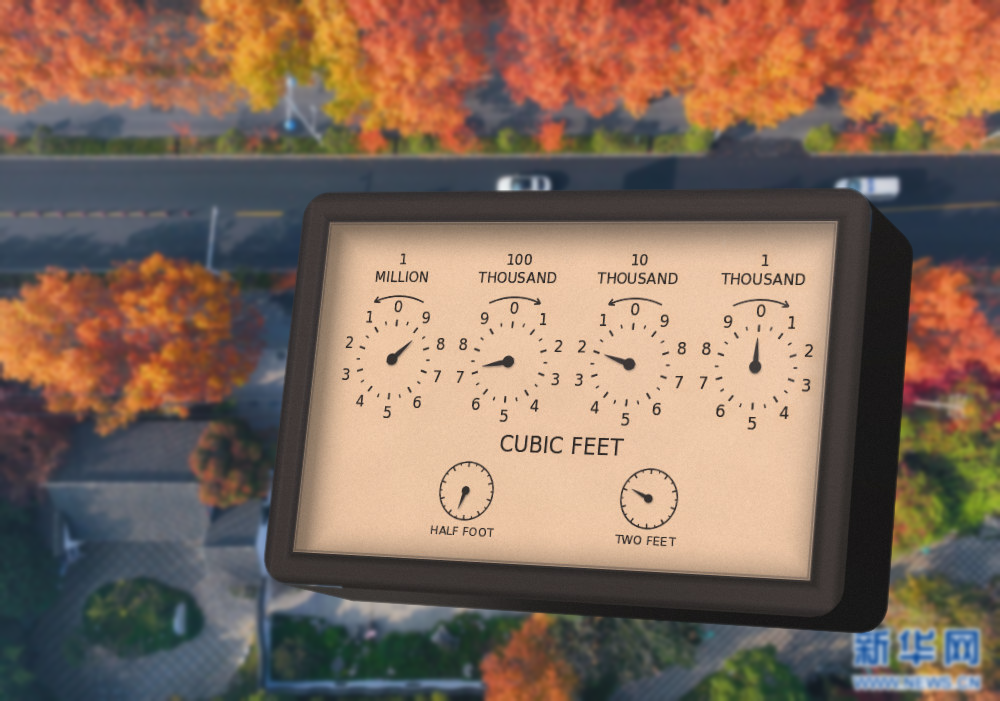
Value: 872000 ft³
